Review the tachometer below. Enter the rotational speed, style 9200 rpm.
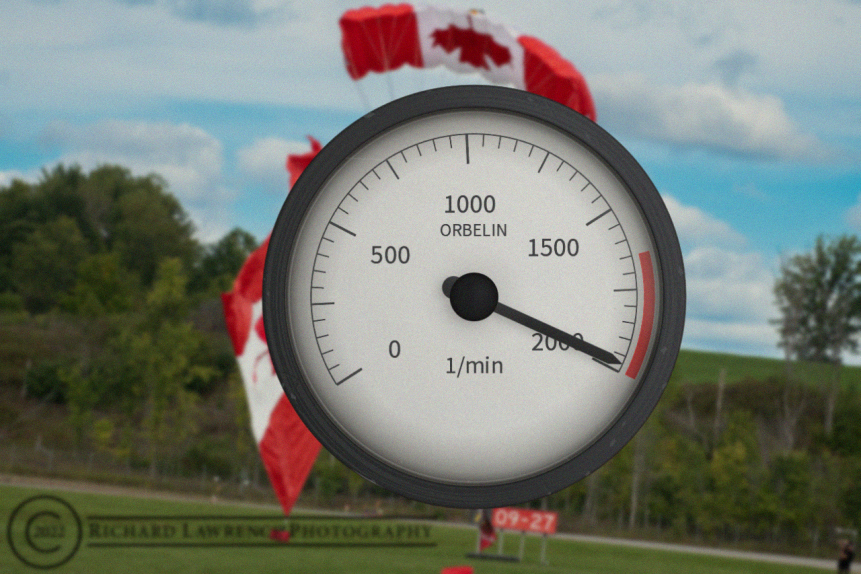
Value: 1975 rpm
